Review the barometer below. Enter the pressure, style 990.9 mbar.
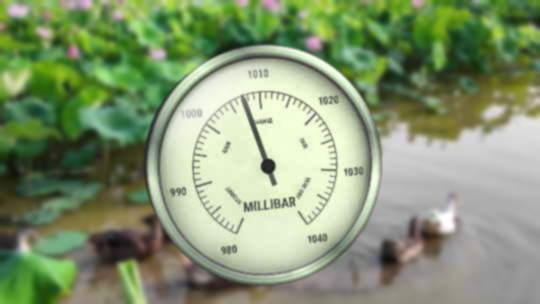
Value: 1007 mbar
